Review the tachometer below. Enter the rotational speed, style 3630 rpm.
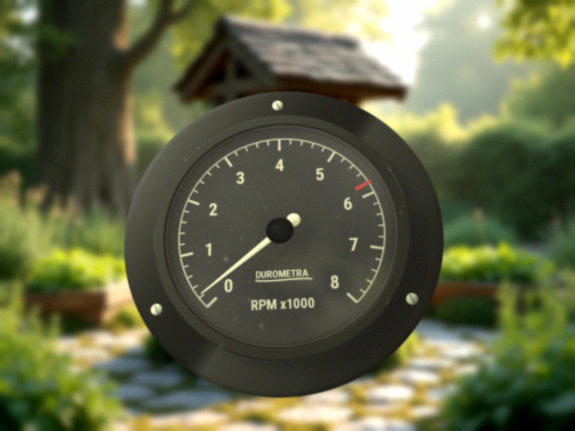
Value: 200 rpm
